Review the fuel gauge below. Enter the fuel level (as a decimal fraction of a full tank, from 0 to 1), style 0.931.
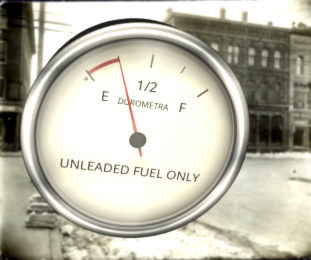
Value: 0.25
